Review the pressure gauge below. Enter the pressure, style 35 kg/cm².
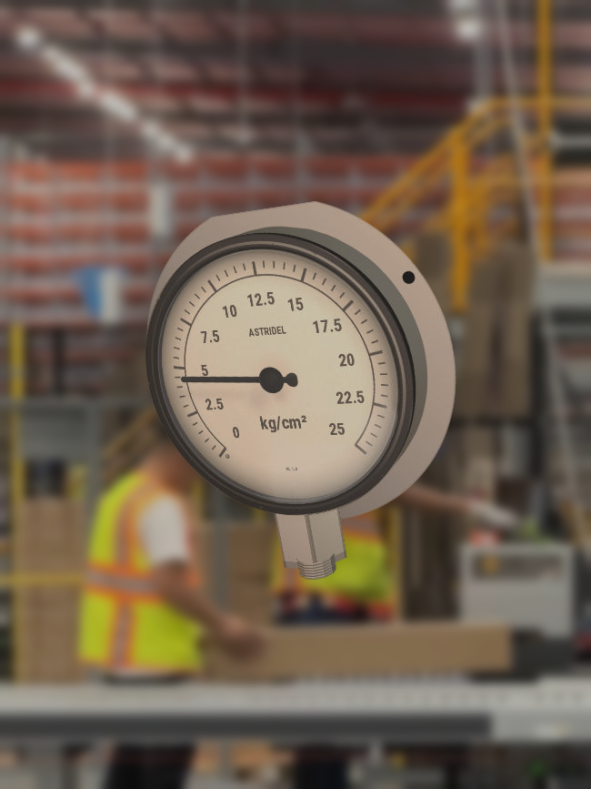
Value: 4.5 kg/cm²
